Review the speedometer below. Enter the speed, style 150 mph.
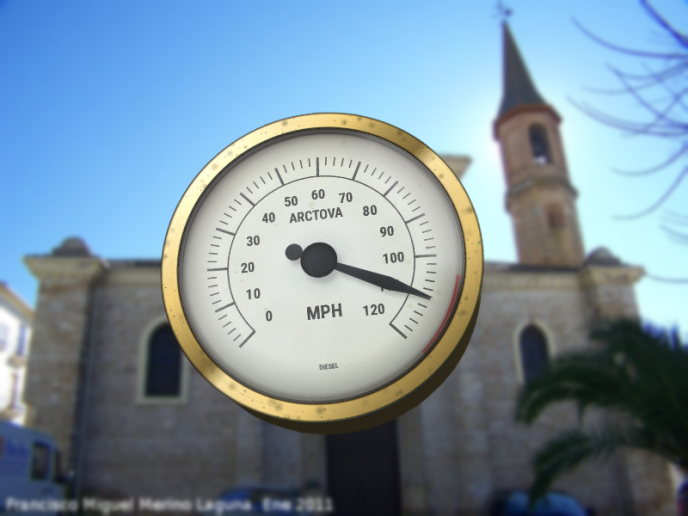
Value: 110 mph
